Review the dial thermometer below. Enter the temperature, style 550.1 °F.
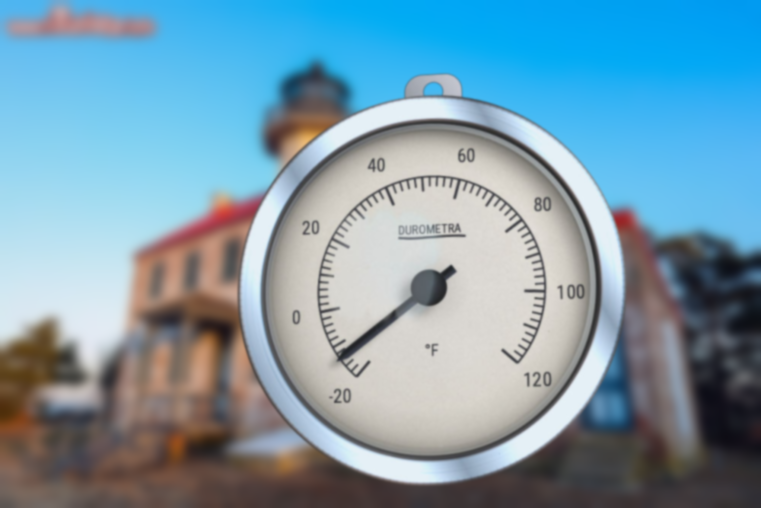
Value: -14 °F
